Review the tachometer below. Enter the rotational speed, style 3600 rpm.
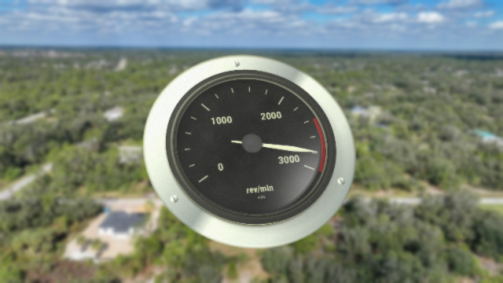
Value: 2800 rpm
